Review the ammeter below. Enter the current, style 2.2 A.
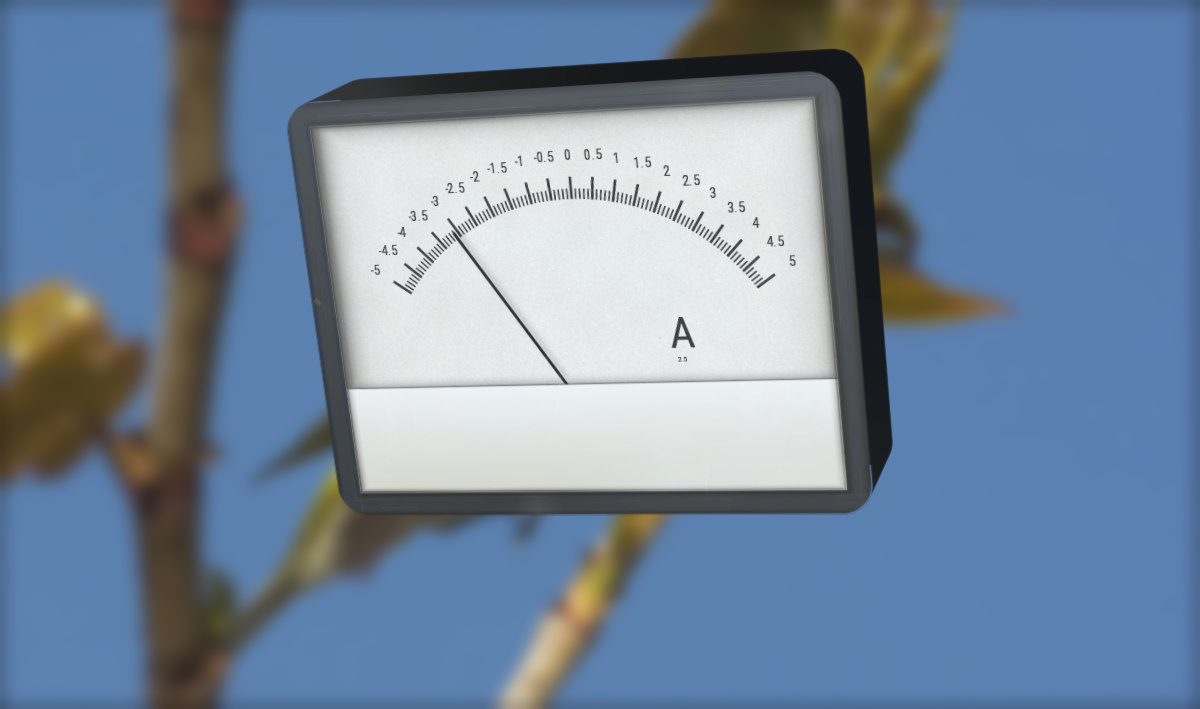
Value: -3 A
